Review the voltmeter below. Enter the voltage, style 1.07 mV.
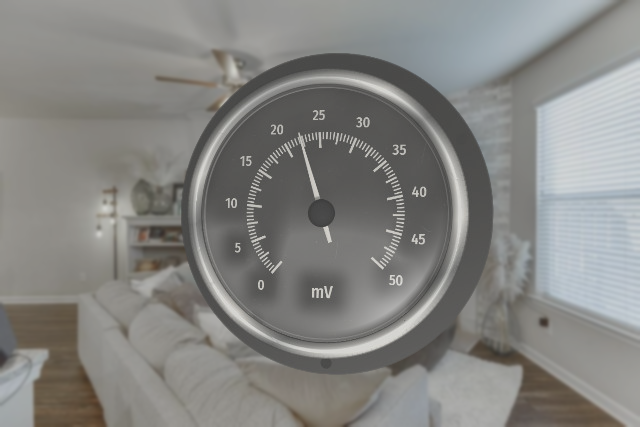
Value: 22.5 mV
